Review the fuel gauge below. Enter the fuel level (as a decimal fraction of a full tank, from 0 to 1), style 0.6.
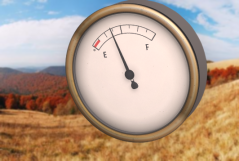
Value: 0.375
